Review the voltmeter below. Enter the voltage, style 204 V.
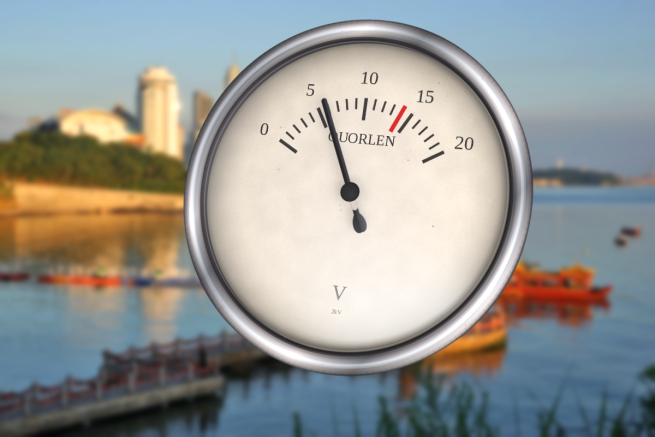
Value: 6 V
